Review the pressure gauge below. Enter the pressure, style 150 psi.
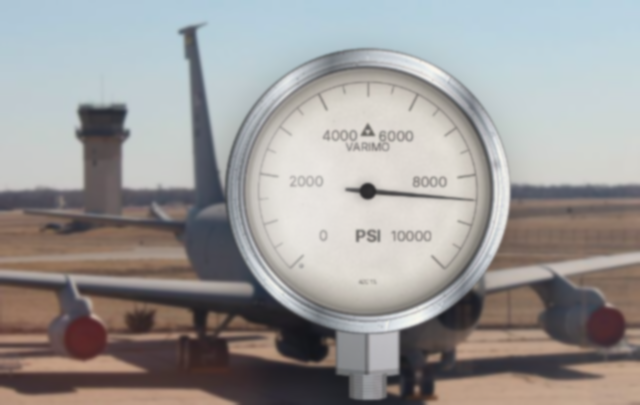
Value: 8500 psi
